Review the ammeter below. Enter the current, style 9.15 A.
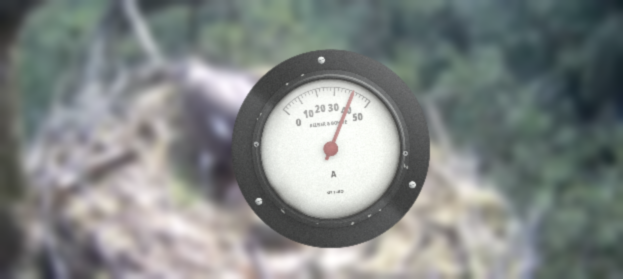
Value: 40 A
